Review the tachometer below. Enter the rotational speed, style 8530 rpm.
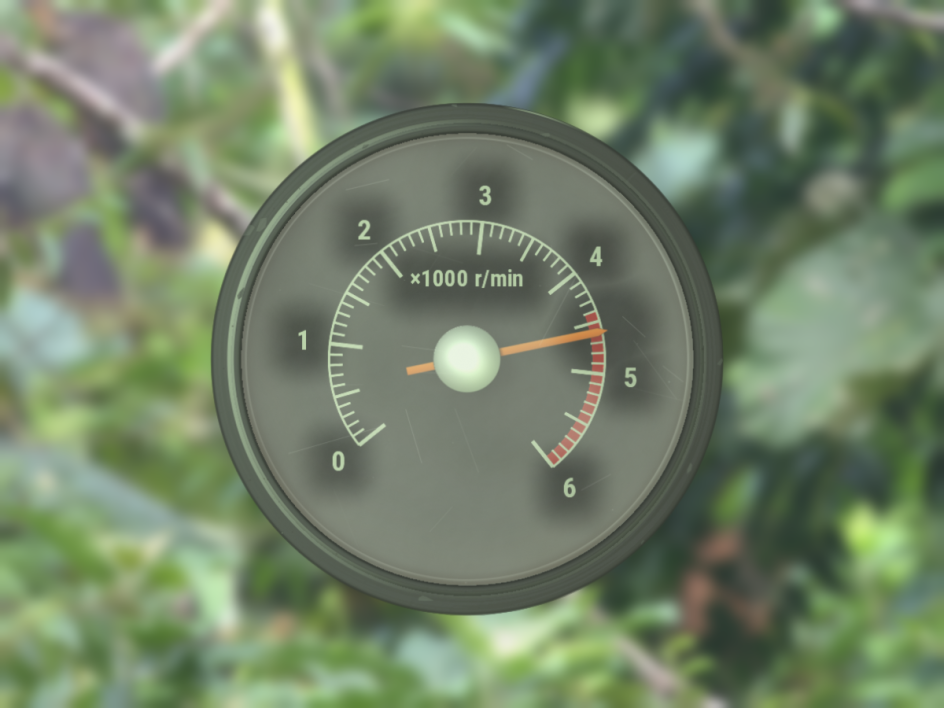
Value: 4600 rpm
